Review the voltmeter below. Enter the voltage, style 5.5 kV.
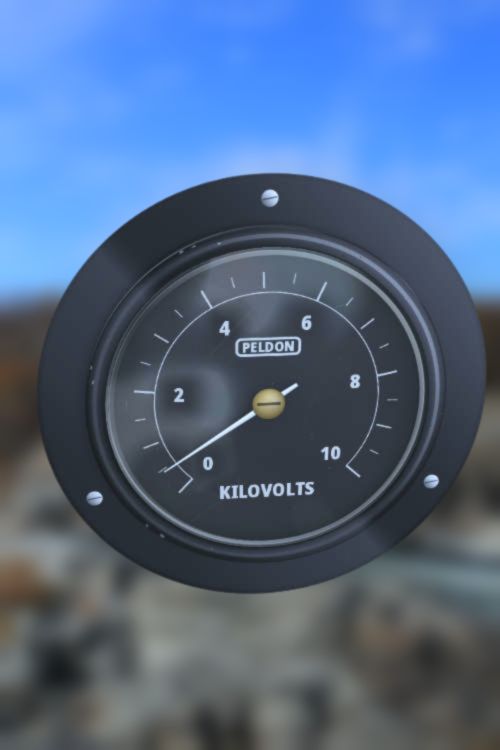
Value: 0.5 kV
